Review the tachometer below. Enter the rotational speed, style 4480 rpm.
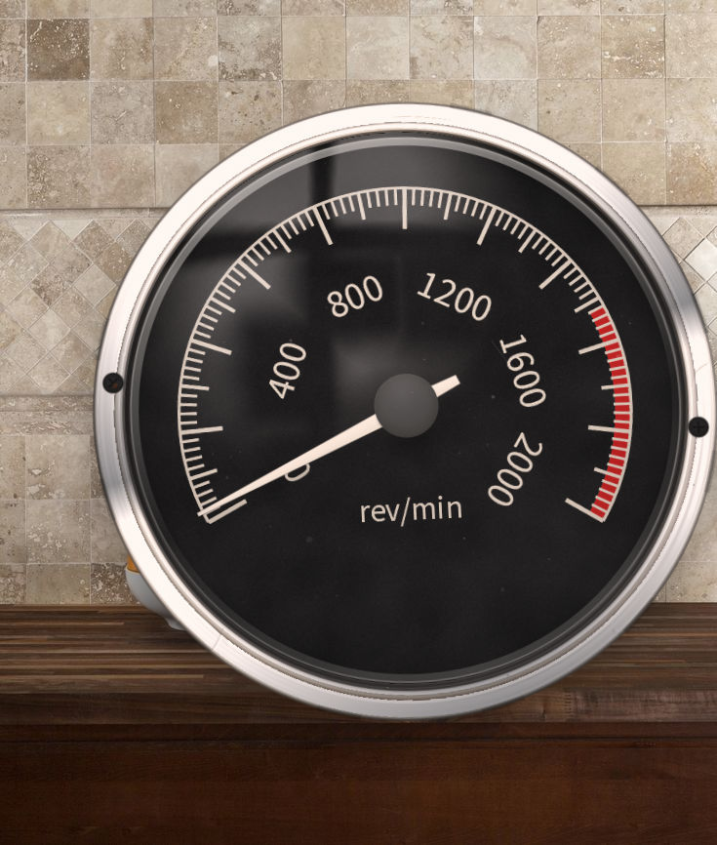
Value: 20 rpm
